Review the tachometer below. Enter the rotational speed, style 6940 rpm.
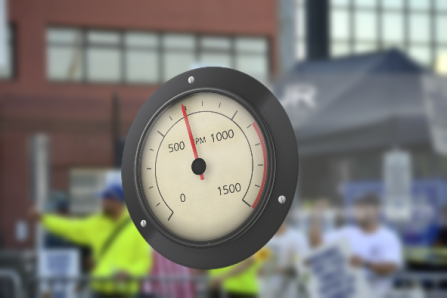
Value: 700 rpm
